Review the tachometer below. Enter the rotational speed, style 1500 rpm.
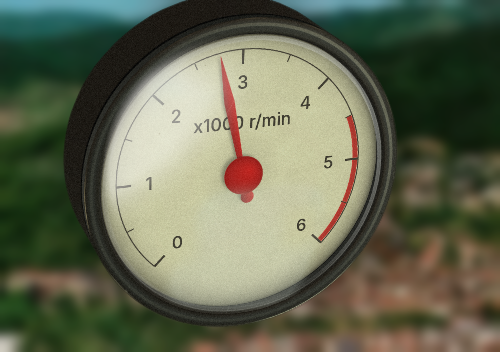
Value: 2750 rpm
